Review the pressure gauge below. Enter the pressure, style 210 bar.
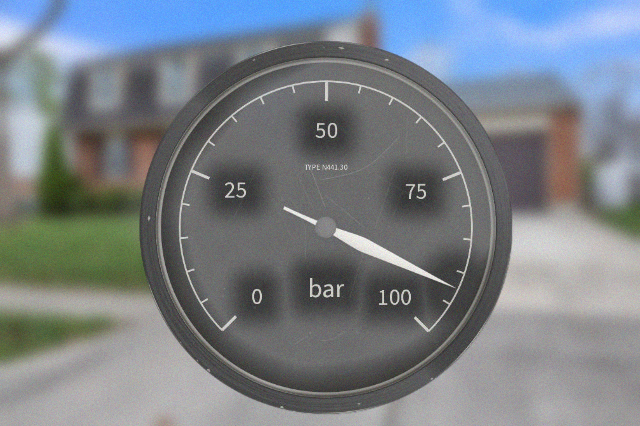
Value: 92.5 bar
